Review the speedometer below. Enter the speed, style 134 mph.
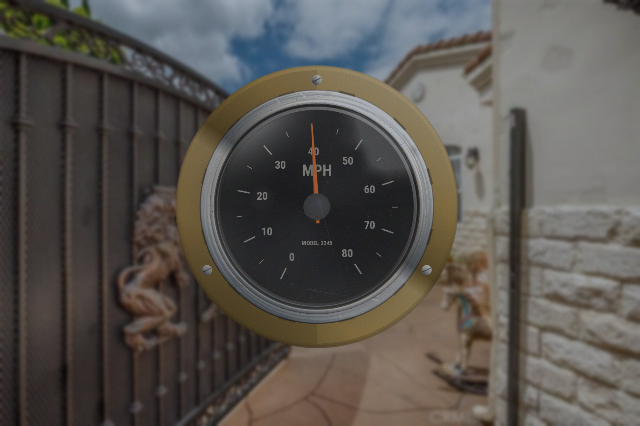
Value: 40 mph
